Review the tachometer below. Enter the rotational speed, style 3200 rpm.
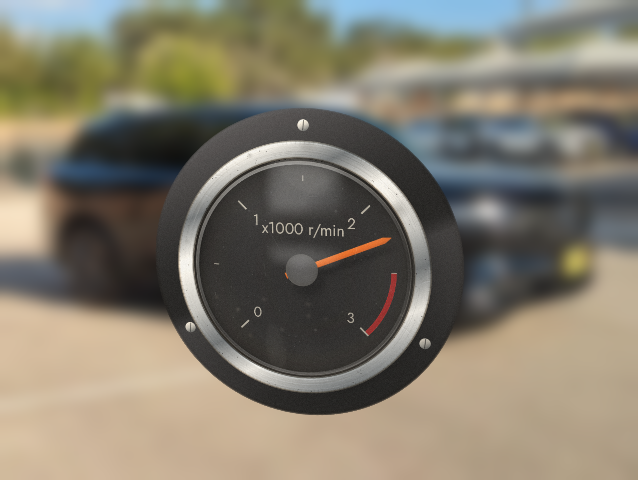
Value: 2250 rpm
